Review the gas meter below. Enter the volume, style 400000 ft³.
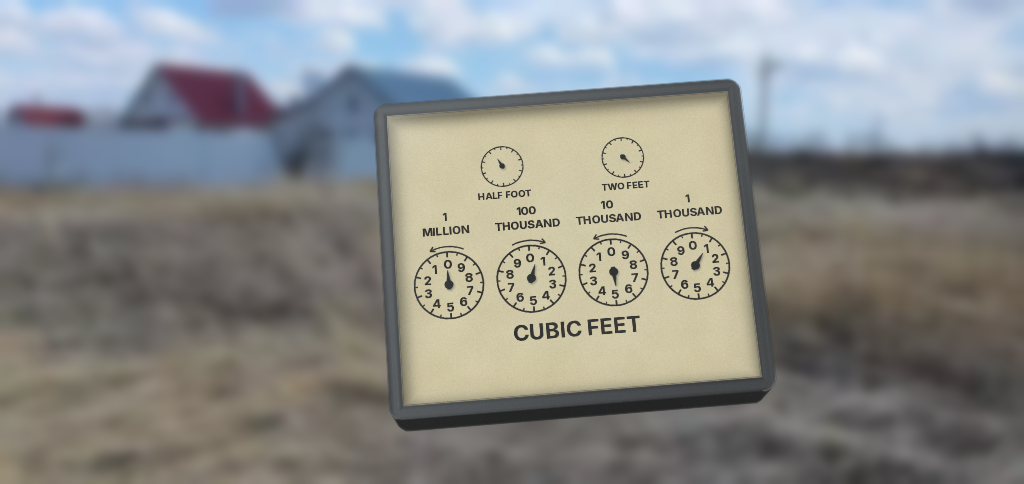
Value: 5100 ft³
